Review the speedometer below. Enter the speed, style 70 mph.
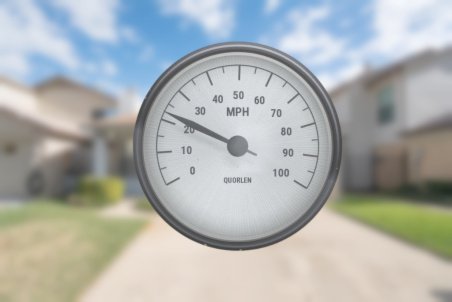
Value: 22.5 mph
